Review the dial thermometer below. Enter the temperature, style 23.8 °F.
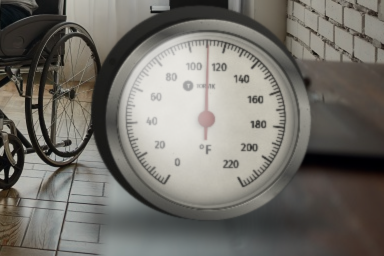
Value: 110 °F
